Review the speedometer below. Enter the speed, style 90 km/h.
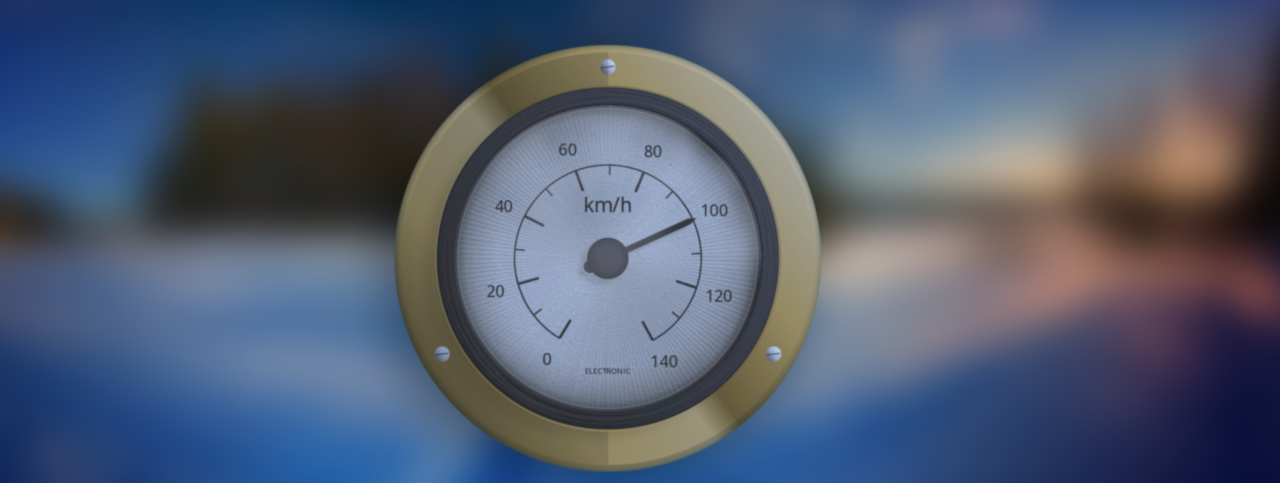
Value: 100 km/h
